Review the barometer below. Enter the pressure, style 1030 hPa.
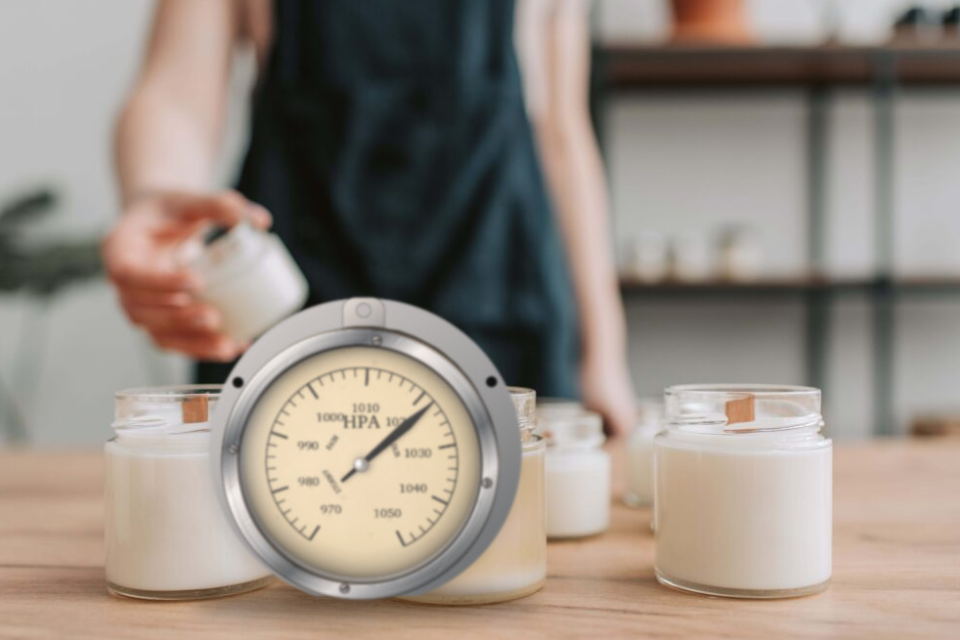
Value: 1022 hPa
